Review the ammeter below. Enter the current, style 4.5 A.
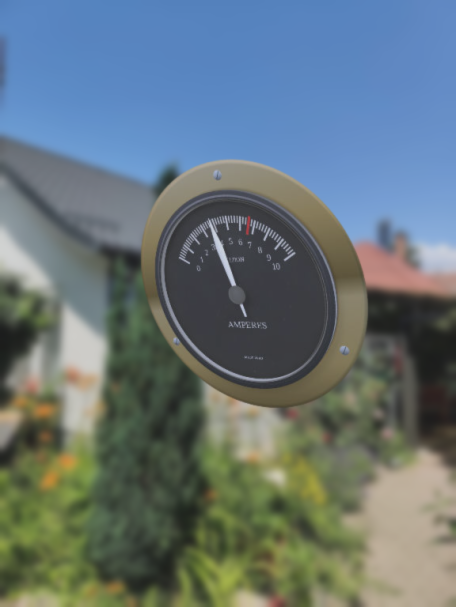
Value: 4 A
